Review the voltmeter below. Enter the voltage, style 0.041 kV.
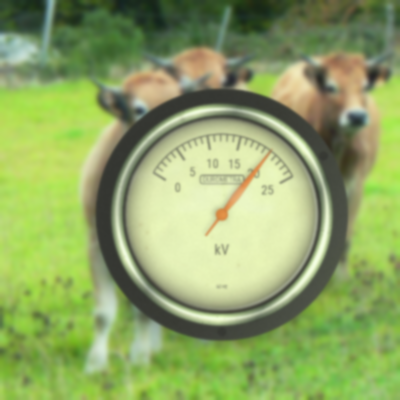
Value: 20 kV
